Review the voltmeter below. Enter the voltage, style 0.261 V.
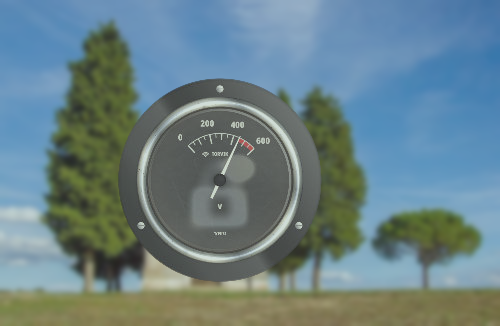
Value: 450 V
